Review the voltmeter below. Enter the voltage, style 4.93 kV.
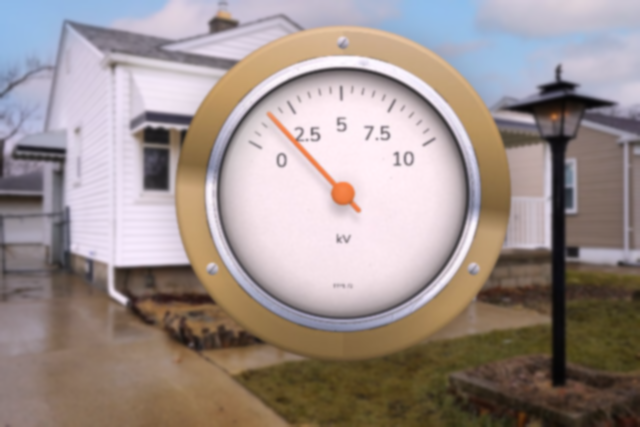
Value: 1.5 kV
